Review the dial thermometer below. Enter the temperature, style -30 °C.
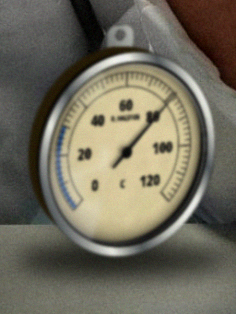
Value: 80 °C
